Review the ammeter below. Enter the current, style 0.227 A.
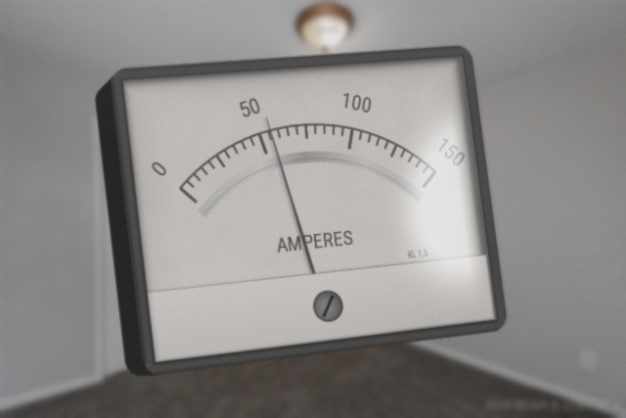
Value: 55 A
